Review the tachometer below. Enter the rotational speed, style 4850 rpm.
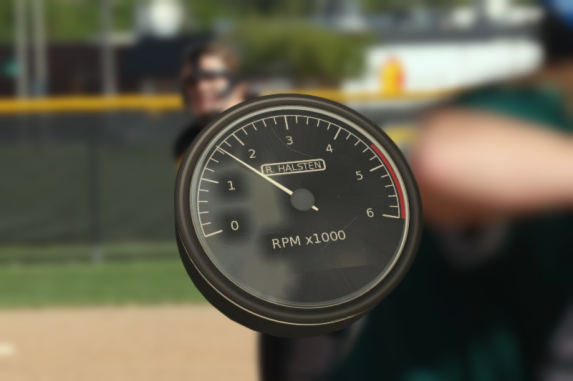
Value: 1600 rpm
